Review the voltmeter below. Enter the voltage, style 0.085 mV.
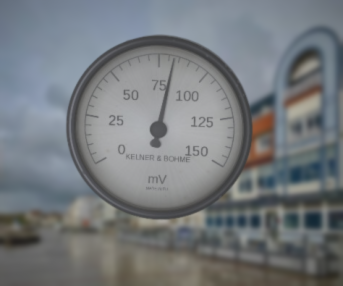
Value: 82.5 mV
